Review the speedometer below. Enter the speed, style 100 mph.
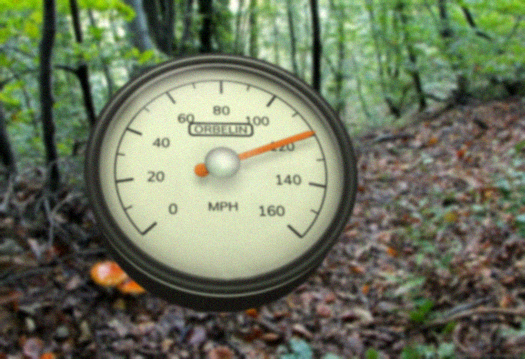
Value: 120 mph
